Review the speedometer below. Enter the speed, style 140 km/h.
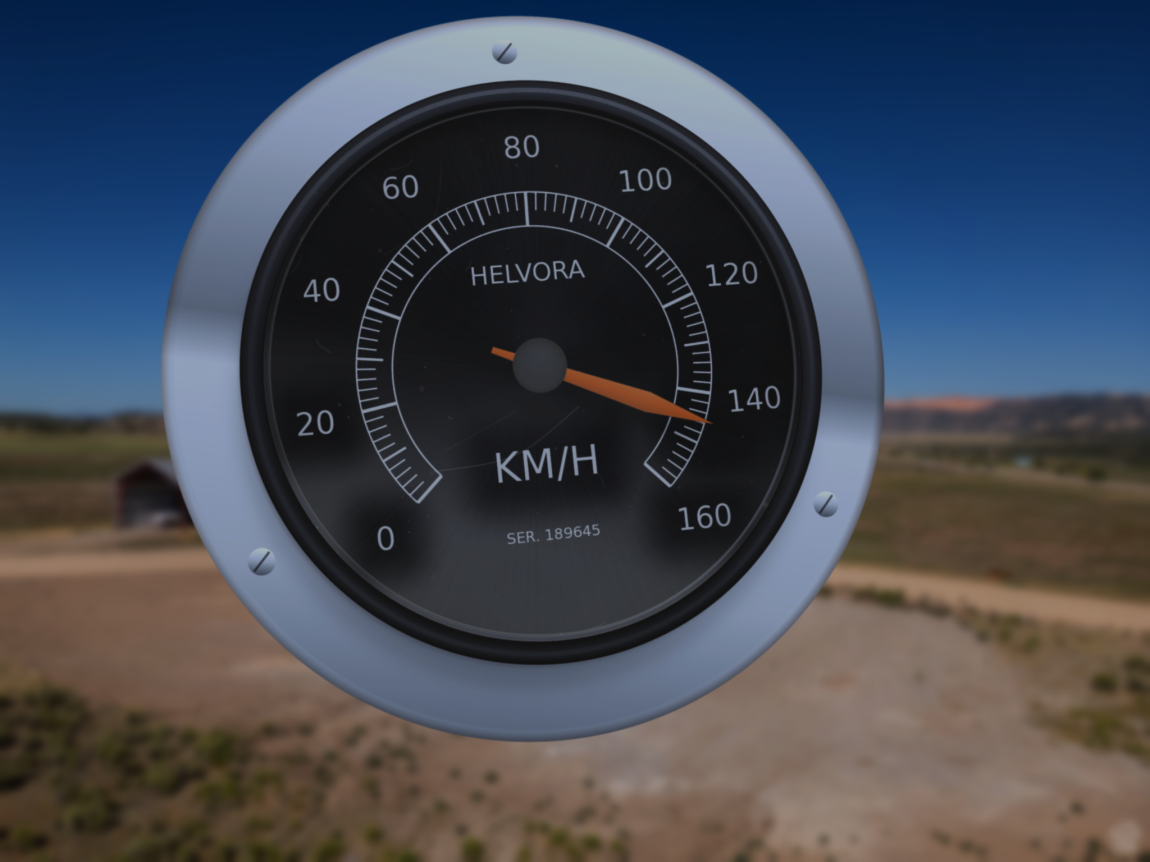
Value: 146 km/h
